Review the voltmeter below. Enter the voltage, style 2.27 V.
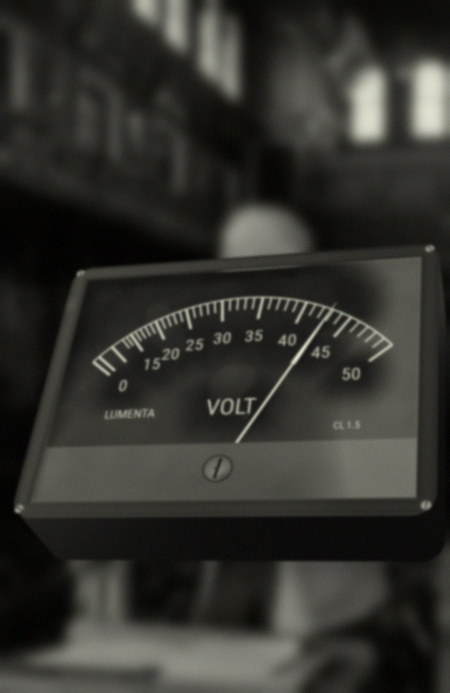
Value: 43 V
